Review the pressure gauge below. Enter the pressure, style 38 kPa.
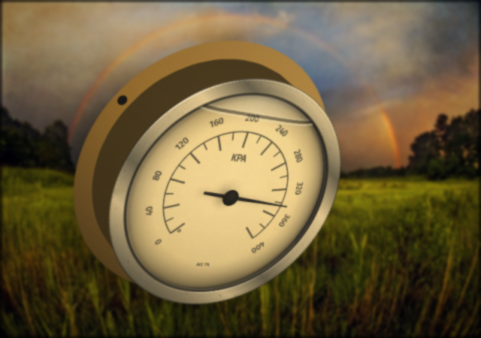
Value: 340 kPa
